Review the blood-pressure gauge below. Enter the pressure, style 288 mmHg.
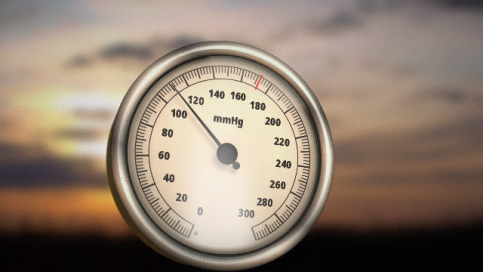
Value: 110 mmHg
